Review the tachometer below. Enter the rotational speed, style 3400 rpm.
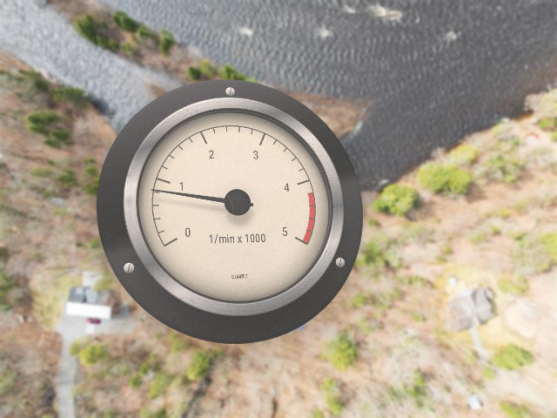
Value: 800 rpm
